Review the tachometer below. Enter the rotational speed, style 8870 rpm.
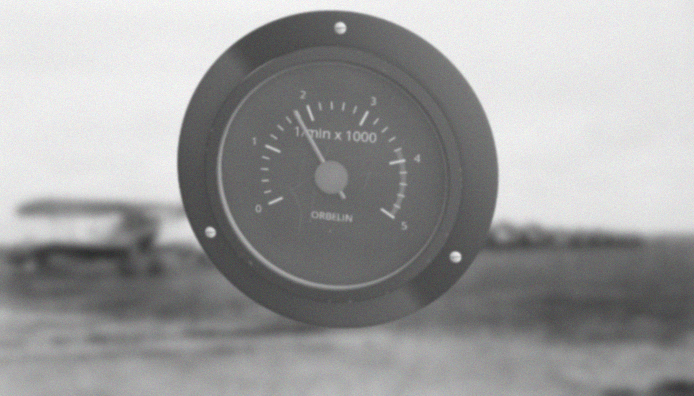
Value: 1800 rpm
